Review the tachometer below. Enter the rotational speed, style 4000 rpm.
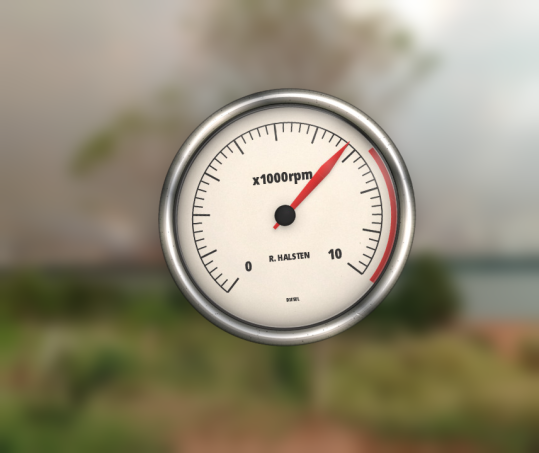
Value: 6800 rpm
